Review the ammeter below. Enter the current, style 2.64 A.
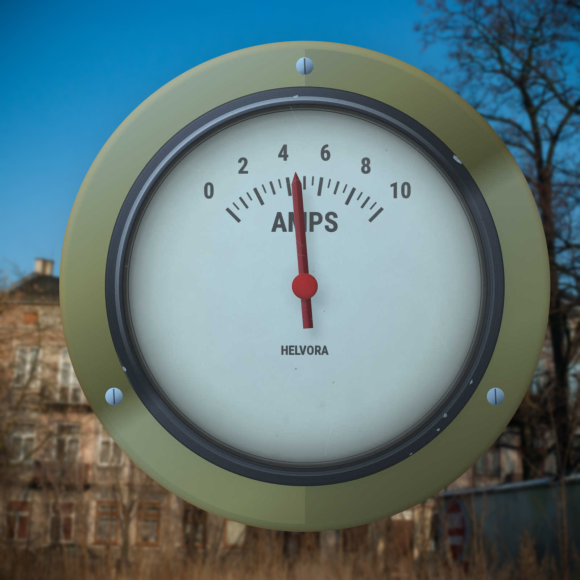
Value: 4.5 A
